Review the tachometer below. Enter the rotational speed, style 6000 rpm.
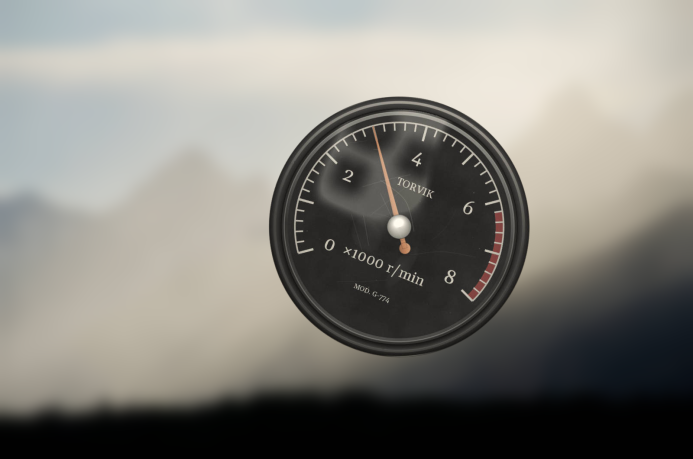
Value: 3000 rpm
